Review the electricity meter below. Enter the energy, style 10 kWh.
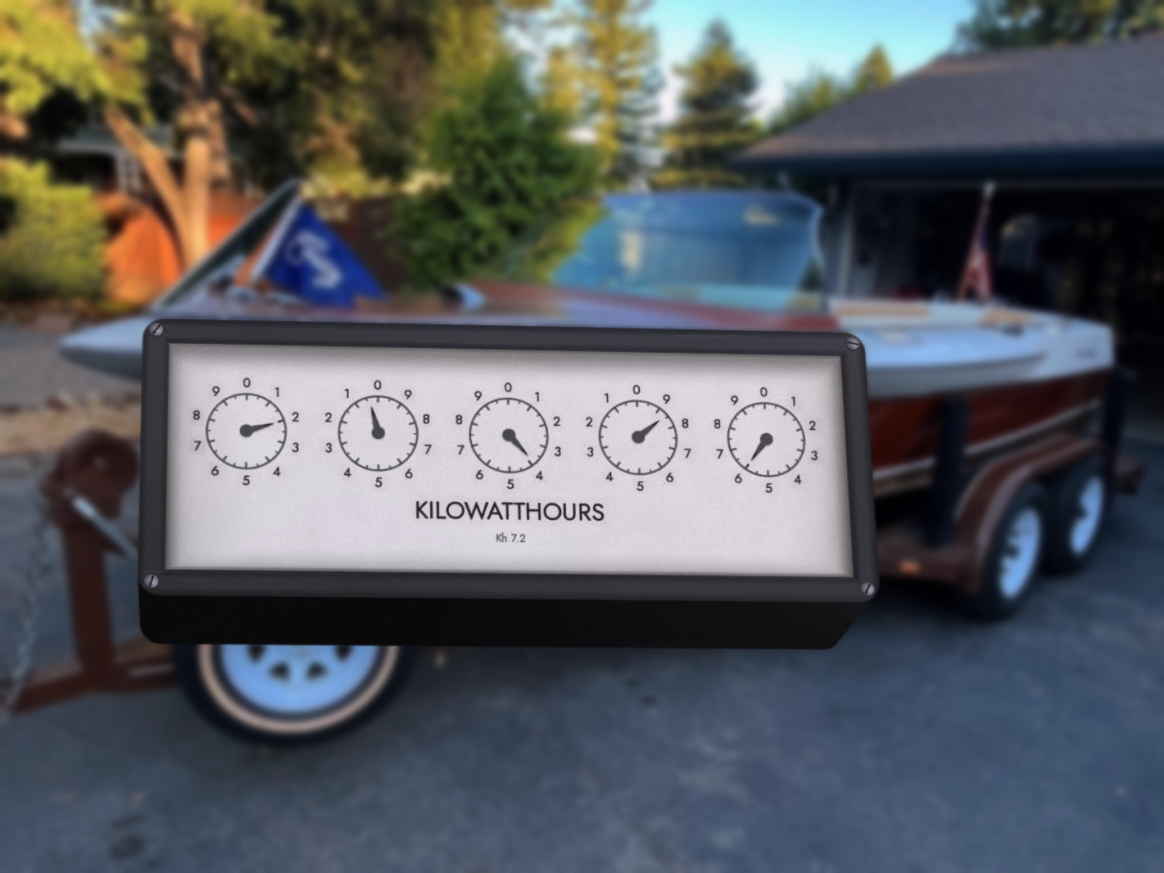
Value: 20386 kWh
